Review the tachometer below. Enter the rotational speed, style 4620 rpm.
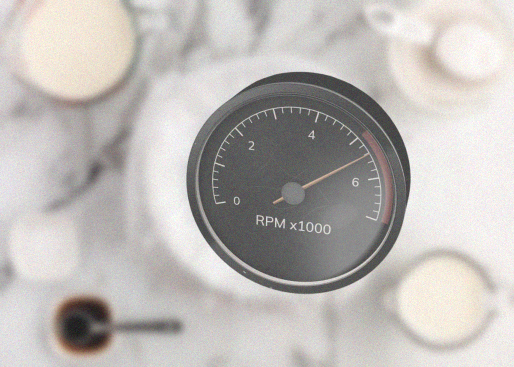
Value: 5400 rpm
